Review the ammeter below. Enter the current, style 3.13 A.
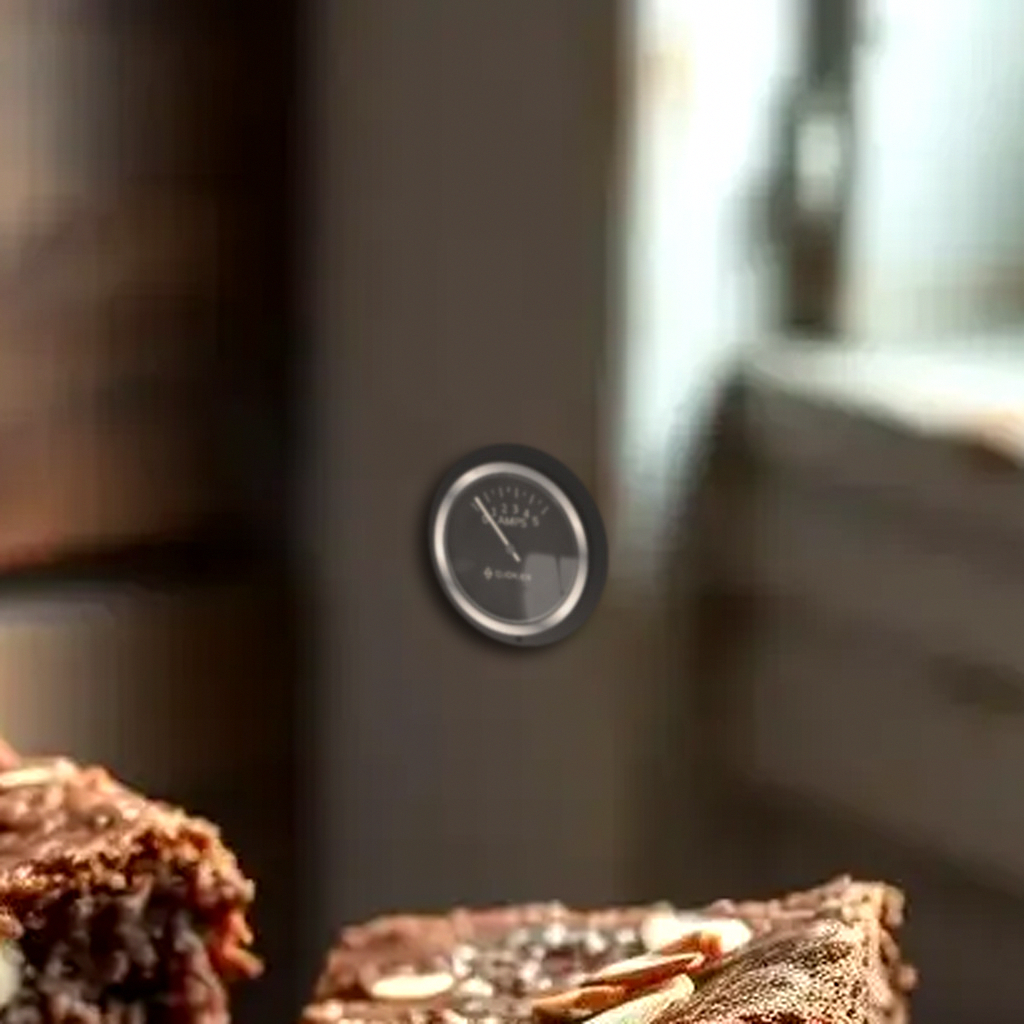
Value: 0.5 A
